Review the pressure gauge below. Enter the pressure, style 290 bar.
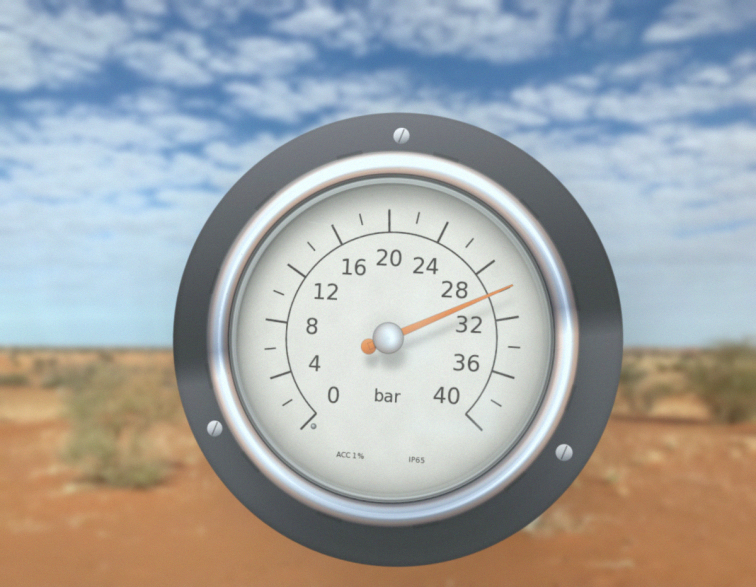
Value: 30 bar
